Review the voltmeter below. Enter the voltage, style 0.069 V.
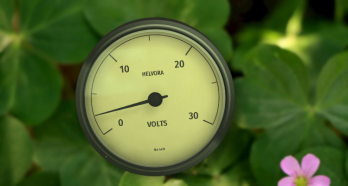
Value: 2.5 V
